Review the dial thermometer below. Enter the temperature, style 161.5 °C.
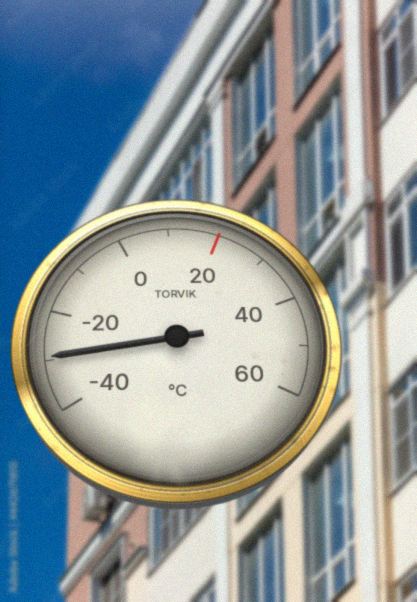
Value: -30 °C
